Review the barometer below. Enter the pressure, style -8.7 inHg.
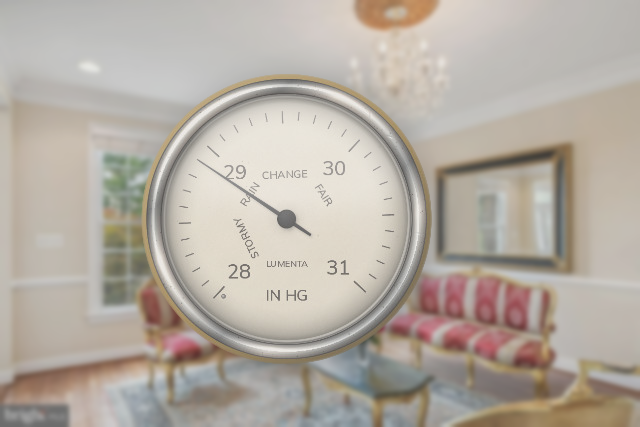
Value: 28.9 inHg
